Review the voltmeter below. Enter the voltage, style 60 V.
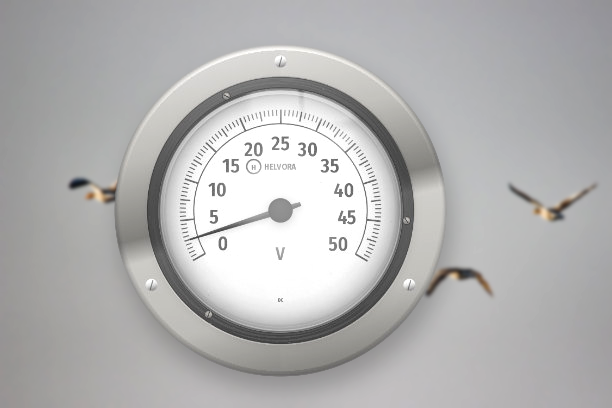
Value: 2.5 V
